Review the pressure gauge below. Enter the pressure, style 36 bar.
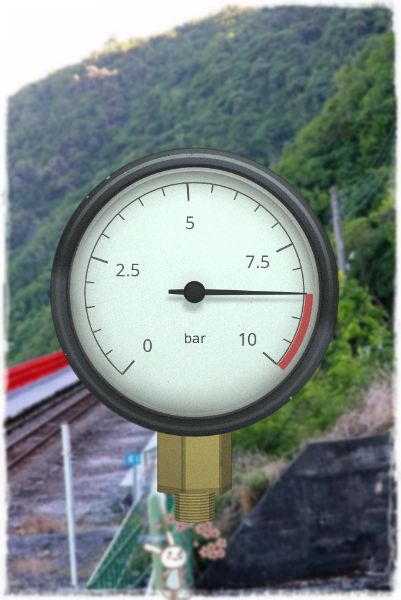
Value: 8.5 bar
